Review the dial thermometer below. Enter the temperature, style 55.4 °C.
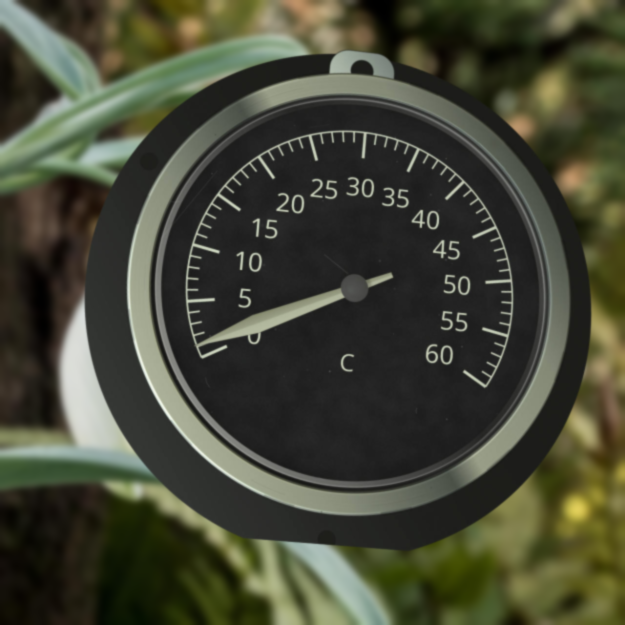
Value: 1 °C
